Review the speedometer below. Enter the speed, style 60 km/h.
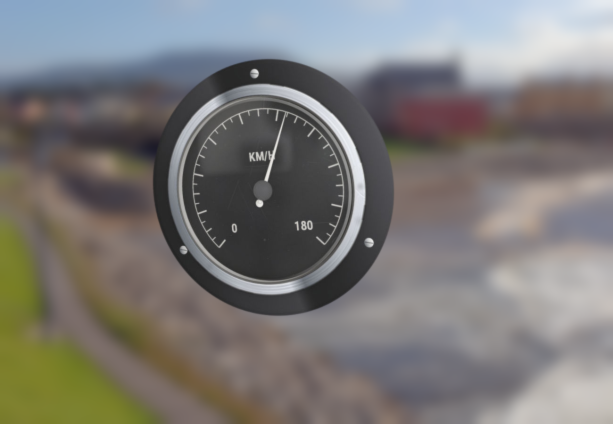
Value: 105 km/h
